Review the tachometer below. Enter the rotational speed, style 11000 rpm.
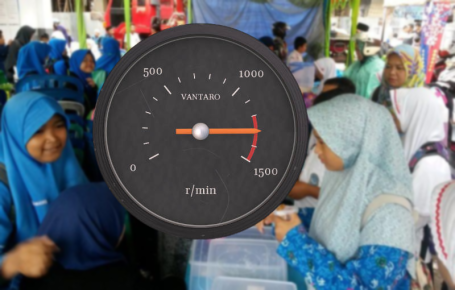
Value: 1300 rpm
